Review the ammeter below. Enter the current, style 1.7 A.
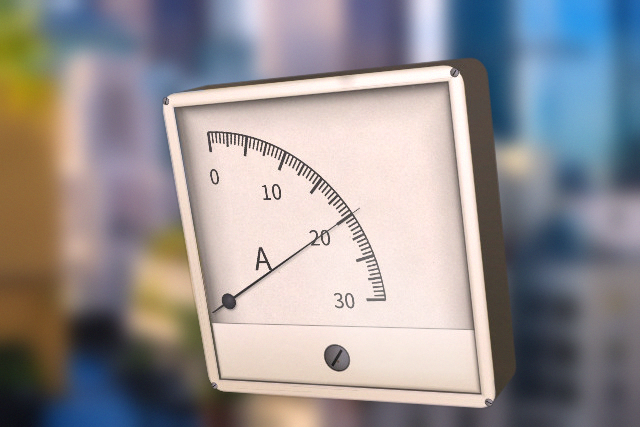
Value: 20 A
